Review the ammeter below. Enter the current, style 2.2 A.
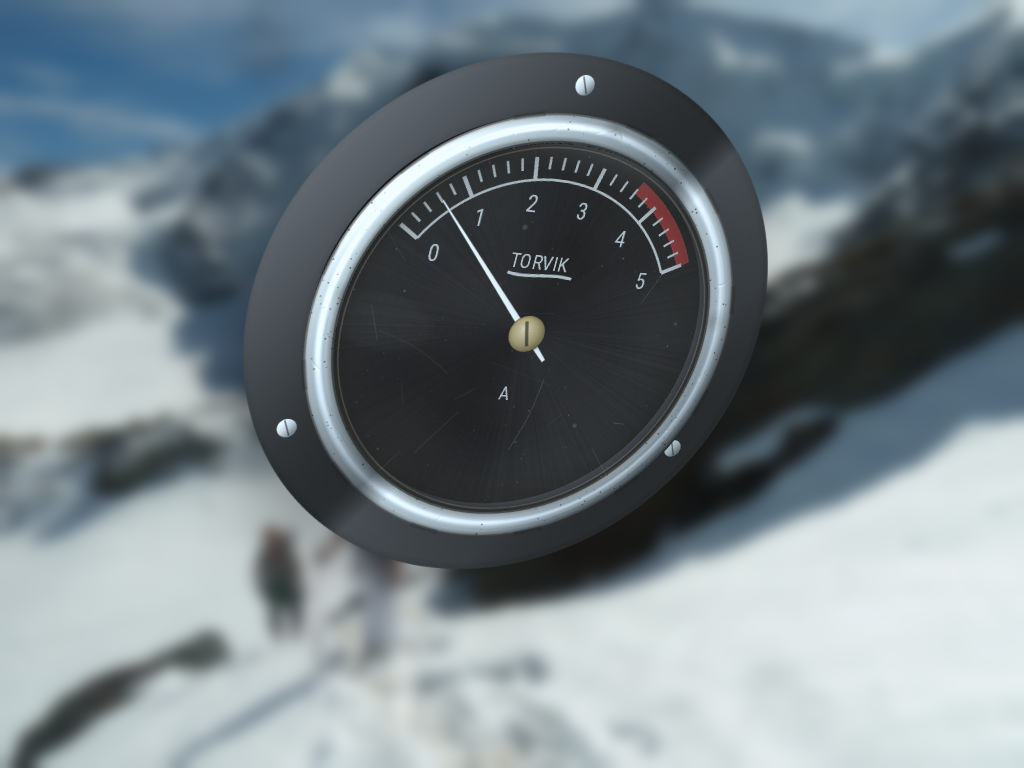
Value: 0.6 A
